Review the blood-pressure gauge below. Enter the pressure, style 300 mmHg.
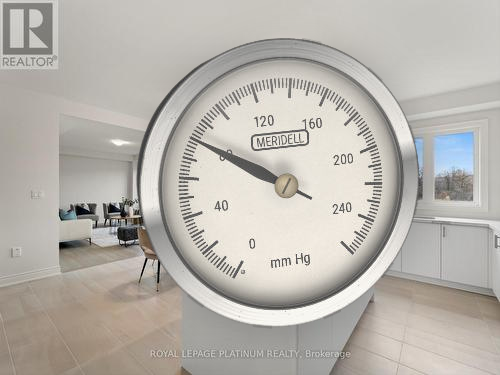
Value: 80 mmHg
